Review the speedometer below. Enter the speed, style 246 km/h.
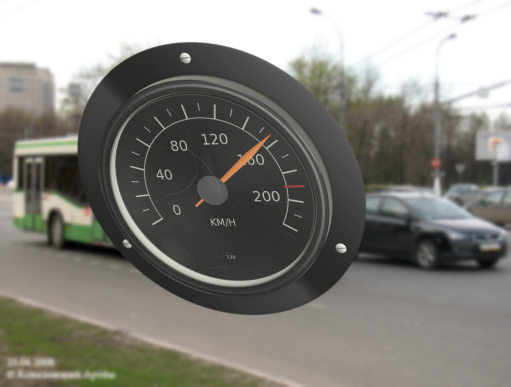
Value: 155 km/h
